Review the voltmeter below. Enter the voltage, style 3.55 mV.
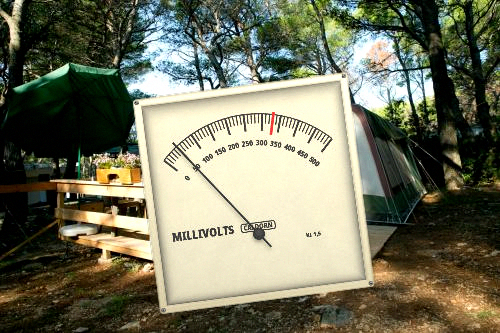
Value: 50 mV
